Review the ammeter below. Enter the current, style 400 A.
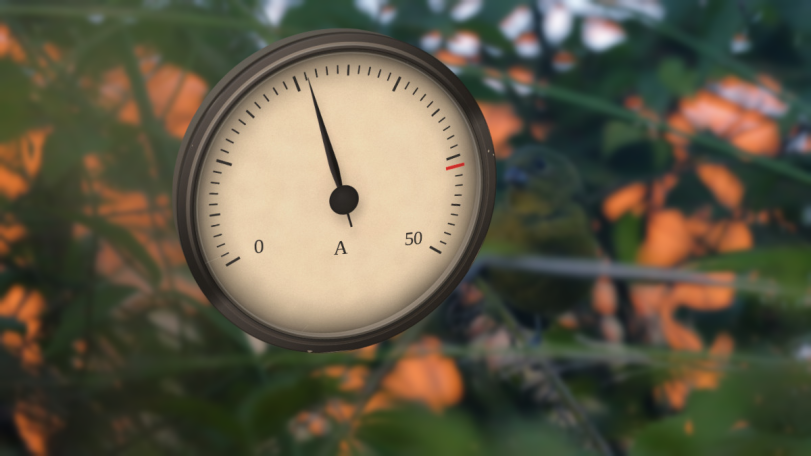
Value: 21 A
